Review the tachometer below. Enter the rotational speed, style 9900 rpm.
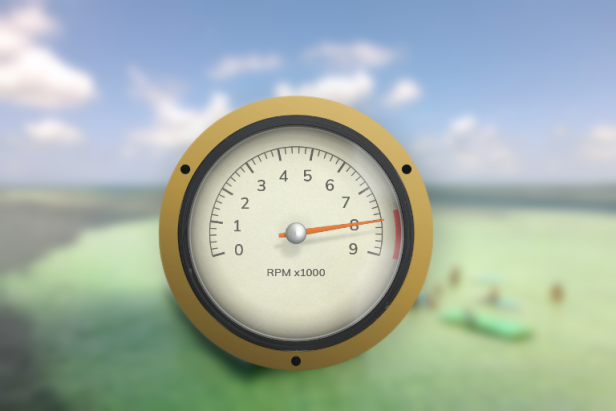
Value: 8000 rpm
